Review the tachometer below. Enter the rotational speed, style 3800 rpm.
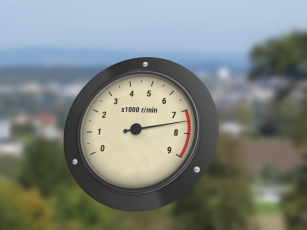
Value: 7500 rpm
